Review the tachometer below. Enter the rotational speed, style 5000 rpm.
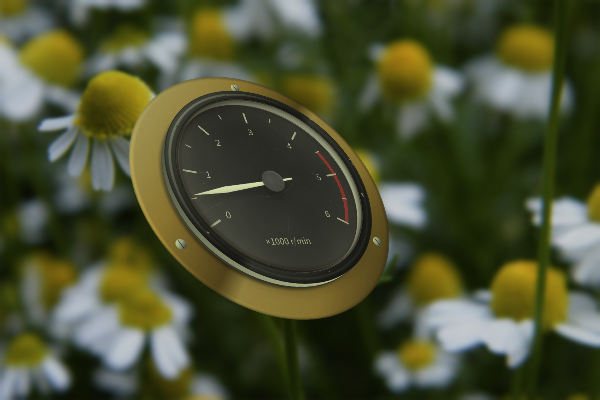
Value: 500 rpm
